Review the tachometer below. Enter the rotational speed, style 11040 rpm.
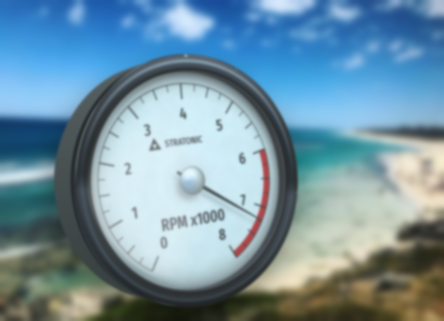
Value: 7250 rpm
